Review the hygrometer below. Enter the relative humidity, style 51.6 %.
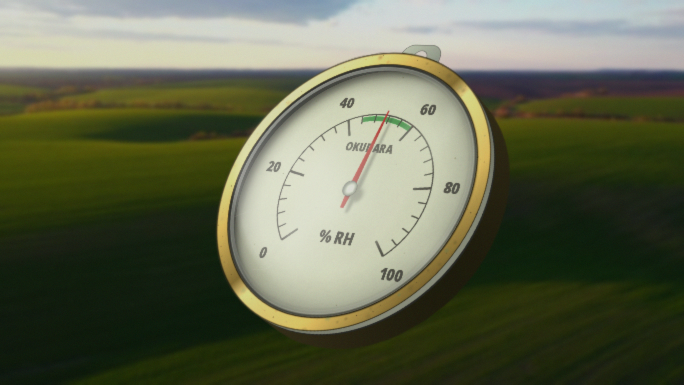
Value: 52 %
